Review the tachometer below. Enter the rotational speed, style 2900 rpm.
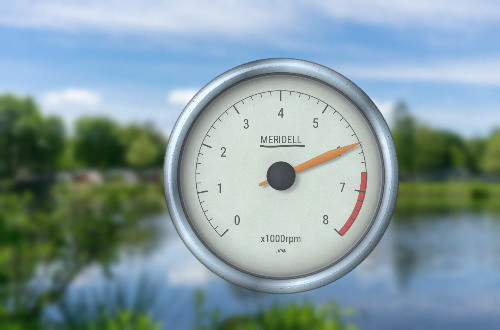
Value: 6000 rpm
